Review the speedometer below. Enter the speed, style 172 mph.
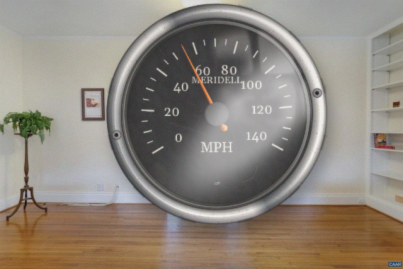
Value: 55 mph
